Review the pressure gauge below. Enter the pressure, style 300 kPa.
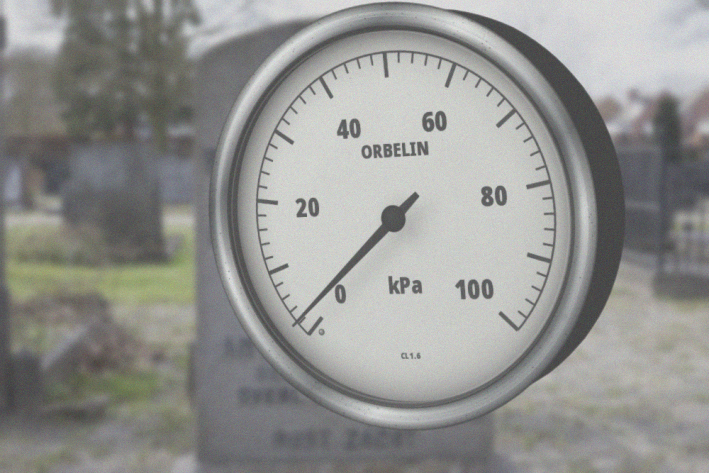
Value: 2 kPa
